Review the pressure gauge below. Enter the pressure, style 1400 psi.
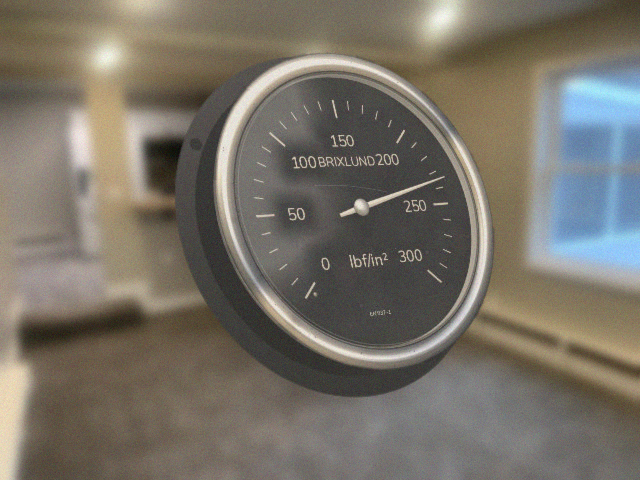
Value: 235 psi
